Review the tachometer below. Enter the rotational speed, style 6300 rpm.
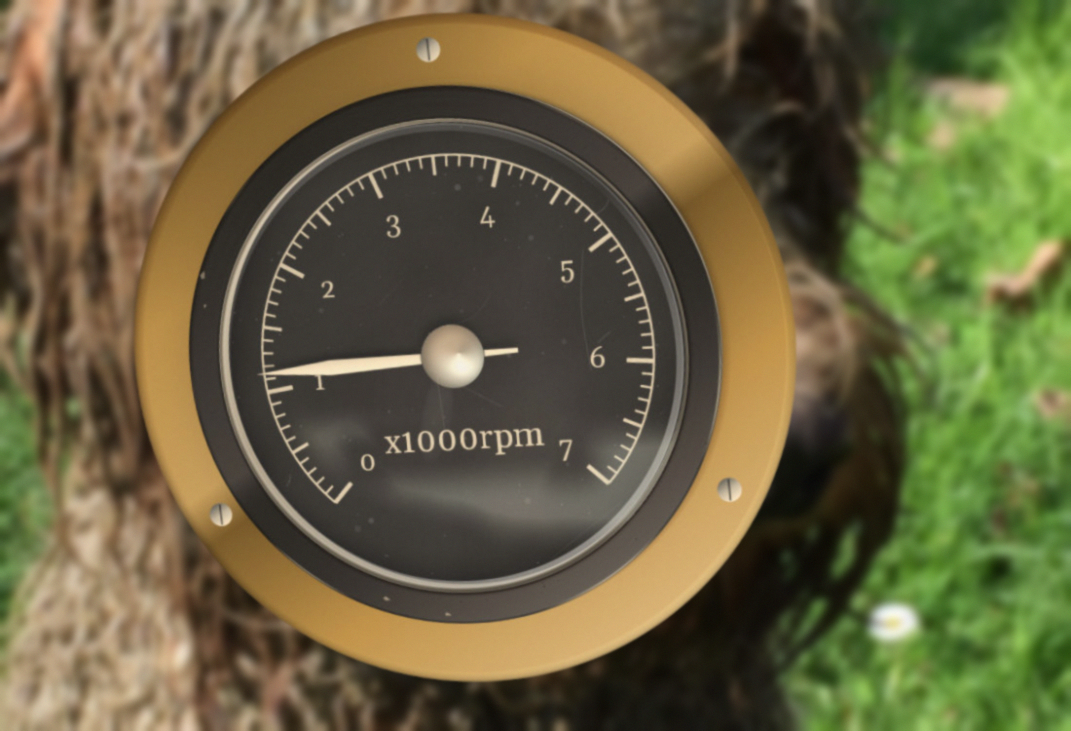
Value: 1150 rpm
